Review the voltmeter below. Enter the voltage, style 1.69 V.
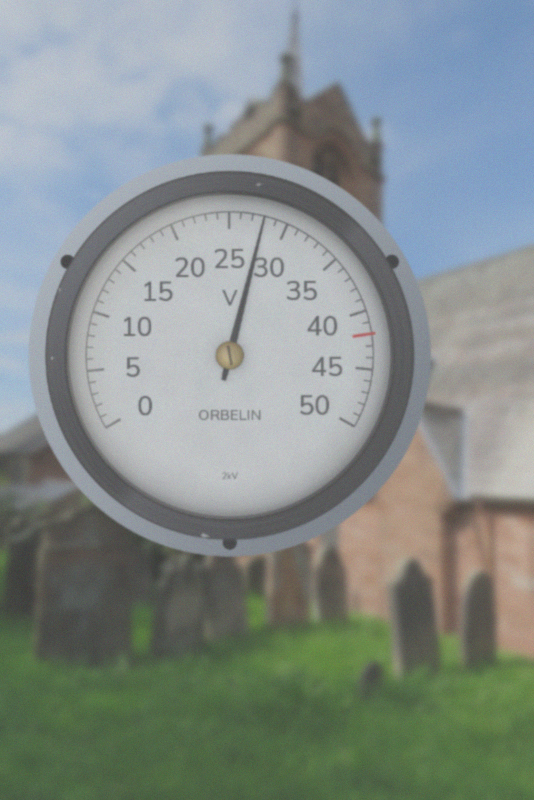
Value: 28 V
